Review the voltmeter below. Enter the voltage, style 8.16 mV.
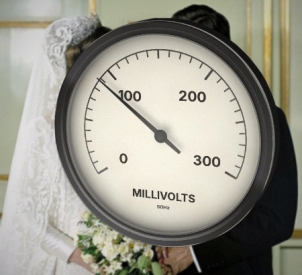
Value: 90 mV
